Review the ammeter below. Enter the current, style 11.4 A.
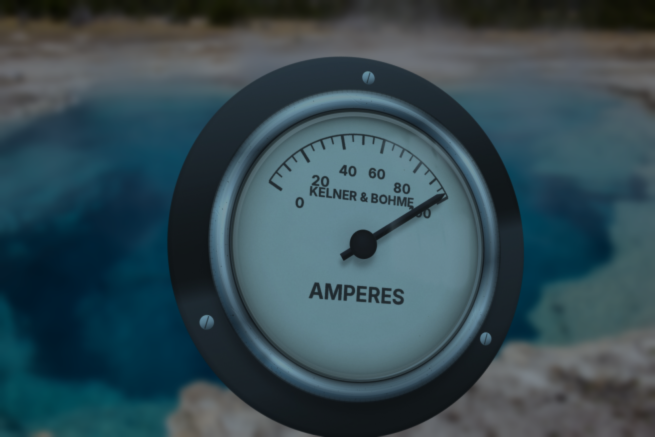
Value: 97.5 A
